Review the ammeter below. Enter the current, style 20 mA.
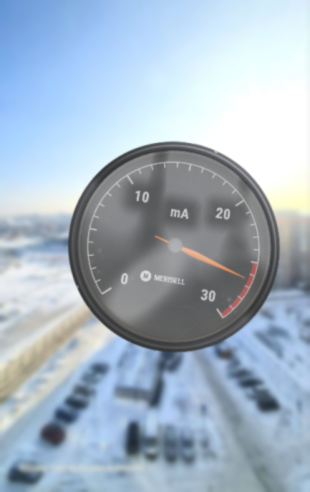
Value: 26.5 mA
